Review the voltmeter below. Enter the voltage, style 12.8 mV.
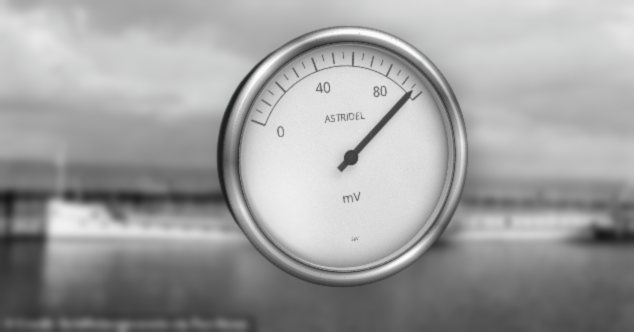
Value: 95 mV
